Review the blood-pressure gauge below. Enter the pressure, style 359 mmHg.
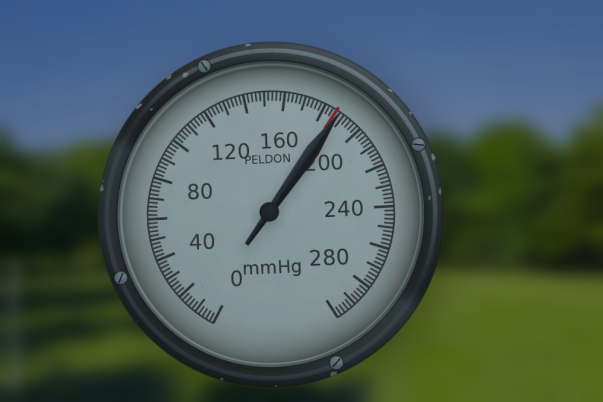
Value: 188 mmHg
